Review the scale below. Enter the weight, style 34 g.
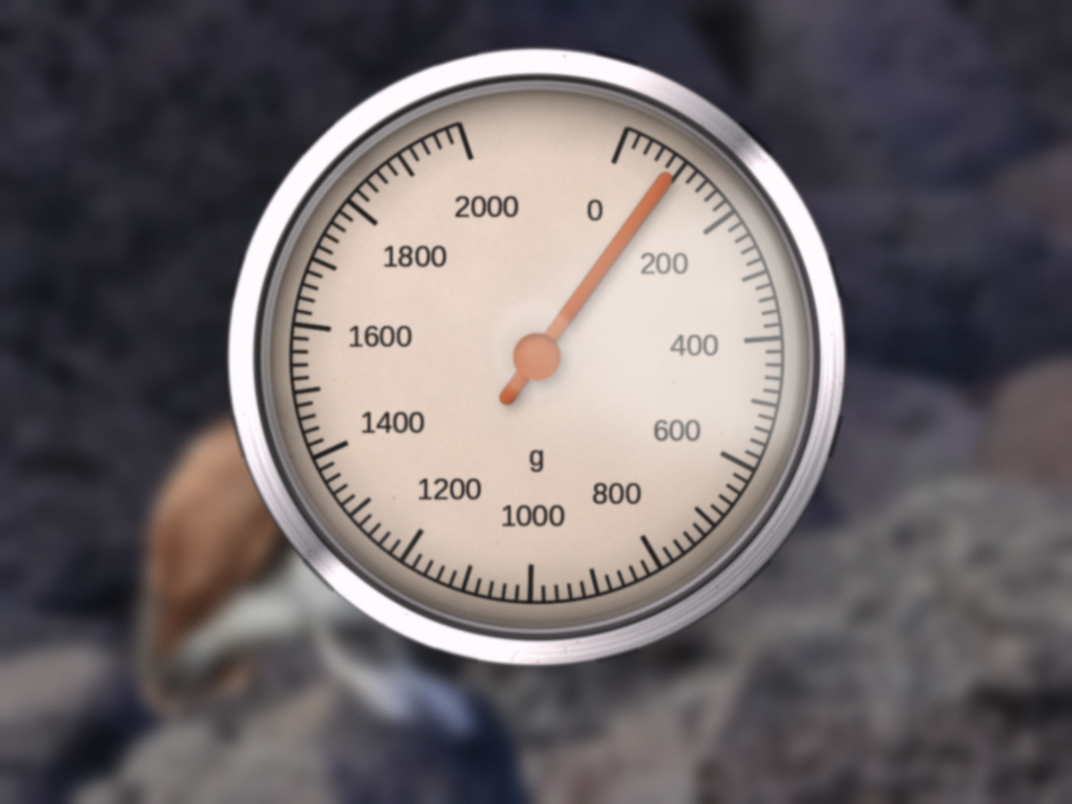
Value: 90 g
